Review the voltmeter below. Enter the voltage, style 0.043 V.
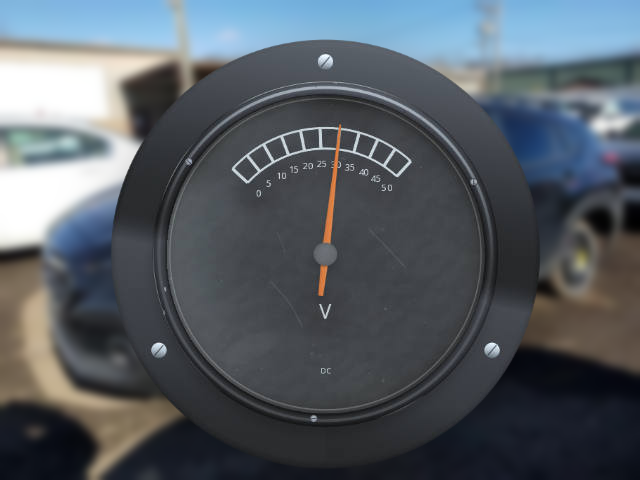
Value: 30 V
